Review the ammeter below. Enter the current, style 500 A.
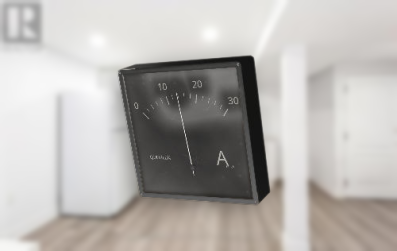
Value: 14 A
